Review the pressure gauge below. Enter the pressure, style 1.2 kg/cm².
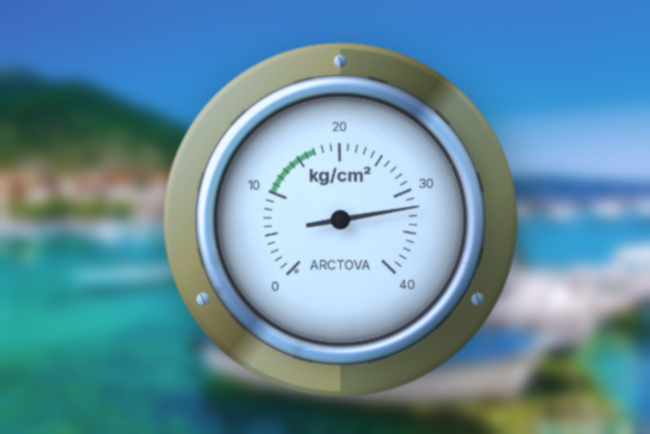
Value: 32 kg/cm²
